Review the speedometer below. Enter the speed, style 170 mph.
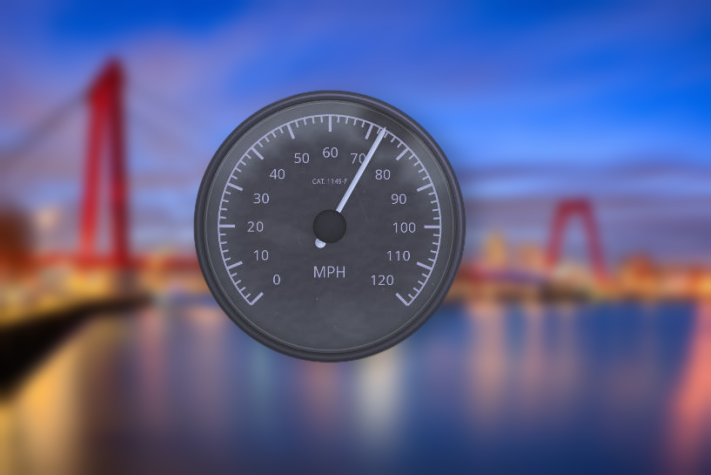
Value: 73 mph
